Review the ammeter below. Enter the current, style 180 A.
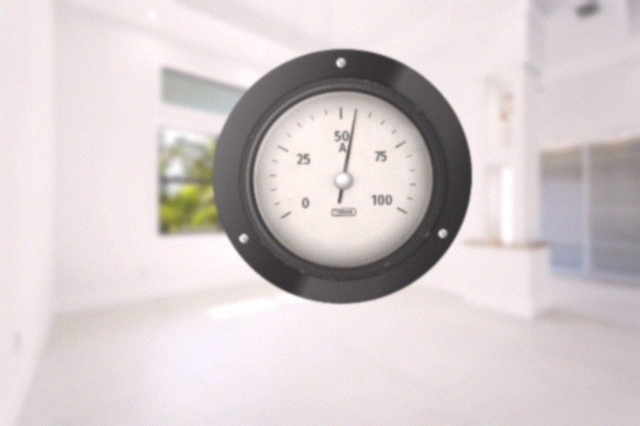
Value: 55 A
